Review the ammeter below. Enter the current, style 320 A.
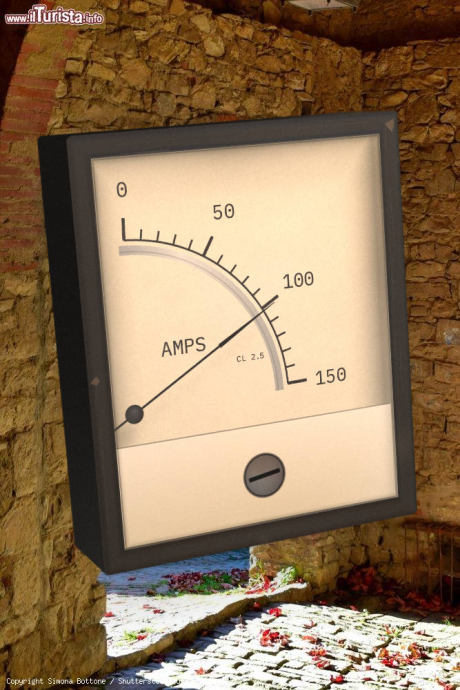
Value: 100 A
